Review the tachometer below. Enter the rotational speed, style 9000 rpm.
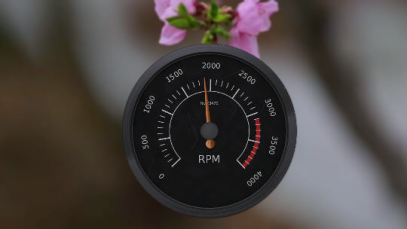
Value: 1900 rpm
